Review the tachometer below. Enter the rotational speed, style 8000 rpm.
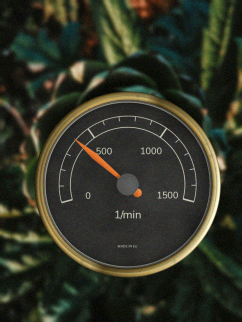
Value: 400 rpm
